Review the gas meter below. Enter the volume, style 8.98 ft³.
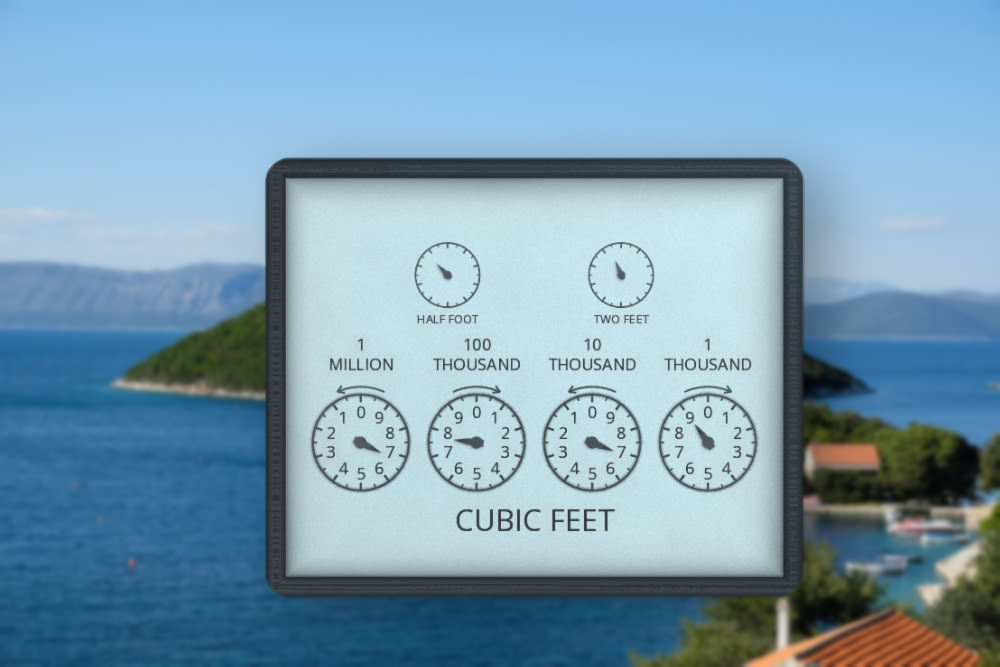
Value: 676900 ft³
